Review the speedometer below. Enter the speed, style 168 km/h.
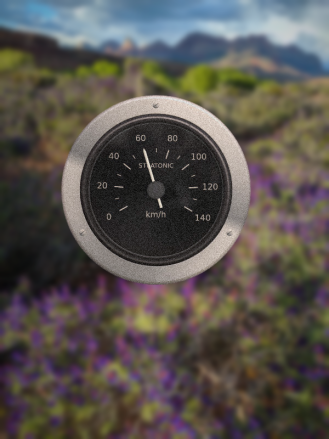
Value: 60 km/h
